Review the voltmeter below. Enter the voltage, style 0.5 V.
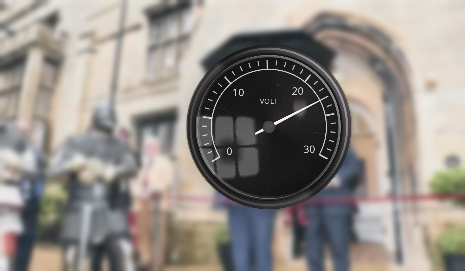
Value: 23 V
